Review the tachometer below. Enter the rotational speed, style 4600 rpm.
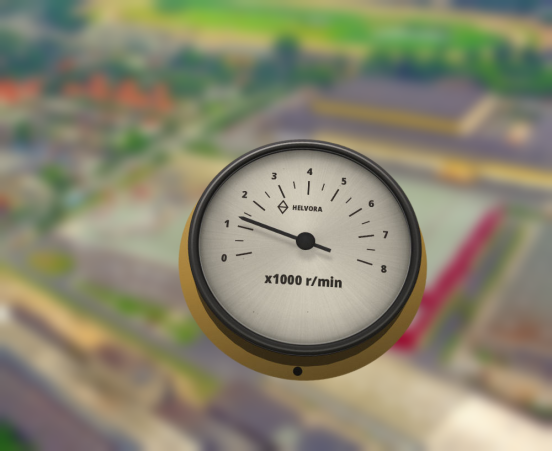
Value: 1250 rpm
